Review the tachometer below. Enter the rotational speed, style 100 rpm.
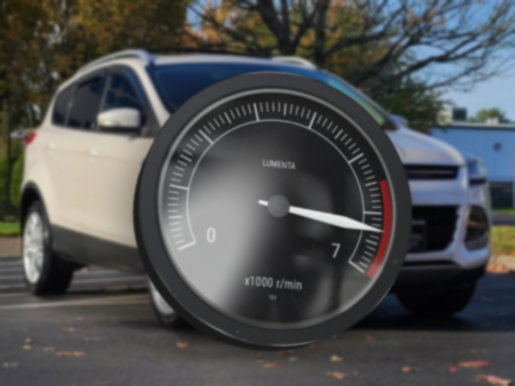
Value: 6300 rpm
